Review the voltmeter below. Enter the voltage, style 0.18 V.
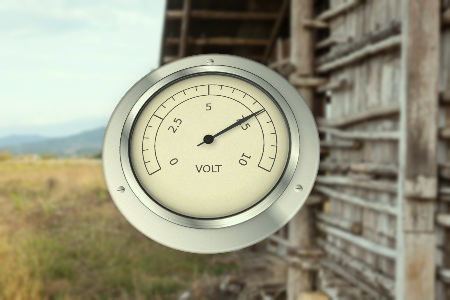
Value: 7.5 V
